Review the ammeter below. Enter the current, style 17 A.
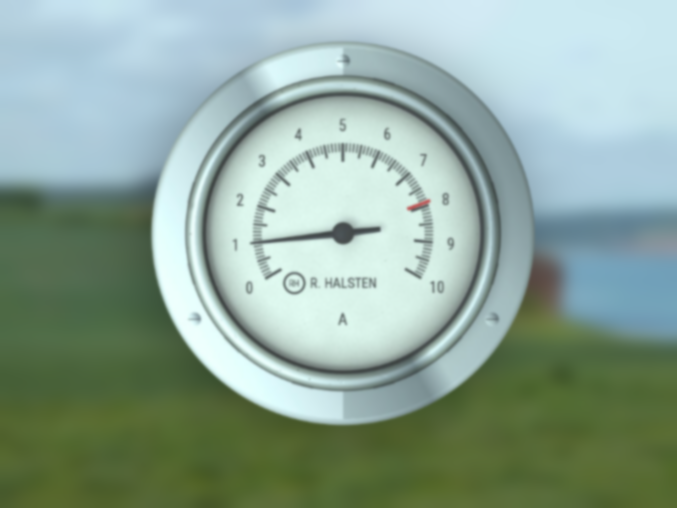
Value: 1 A
